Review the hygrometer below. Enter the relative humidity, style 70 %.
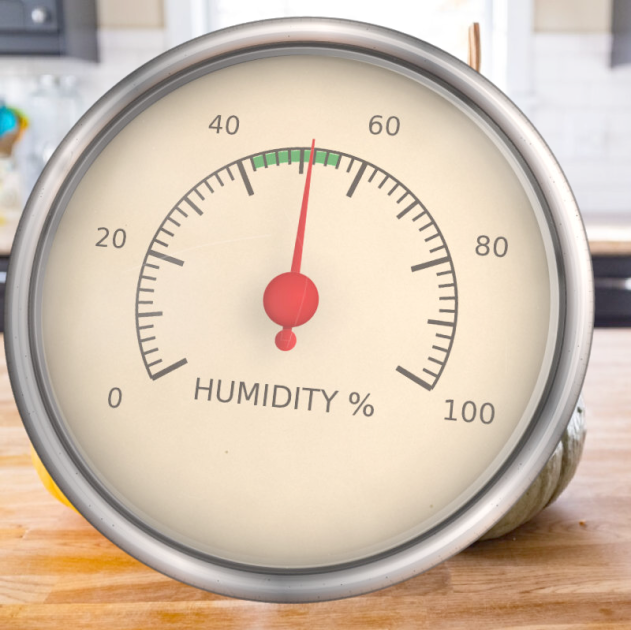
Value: 52 %
